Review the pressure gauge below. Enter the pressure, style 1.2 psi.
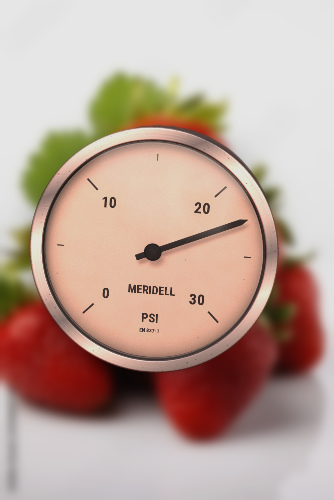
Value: 22.5 psi
